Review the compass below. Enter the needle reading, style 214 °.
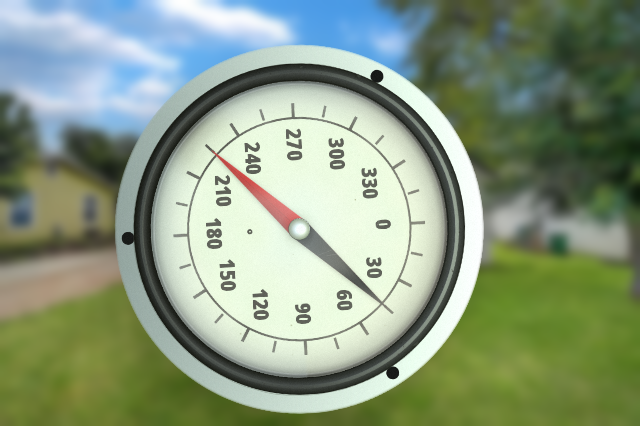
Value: 225 °
